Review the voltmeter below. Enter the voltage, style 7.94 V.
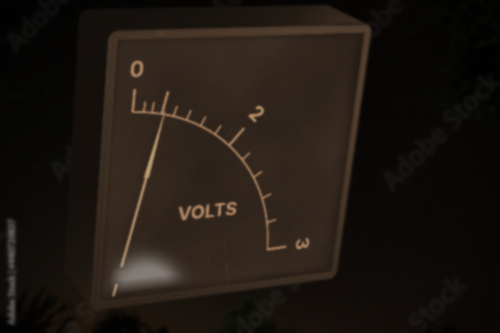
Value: 1 V
